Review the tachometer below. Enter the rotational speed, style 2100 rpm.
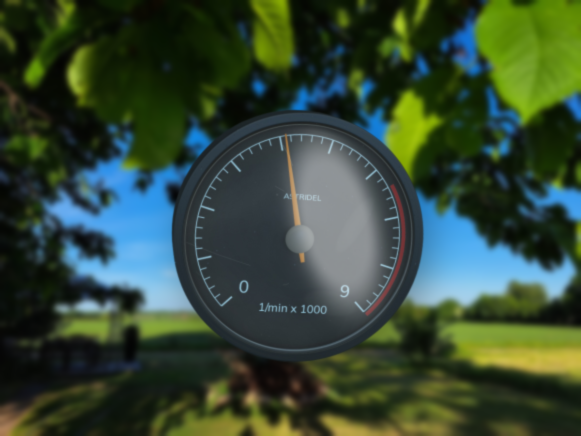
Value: 4100 rpm
